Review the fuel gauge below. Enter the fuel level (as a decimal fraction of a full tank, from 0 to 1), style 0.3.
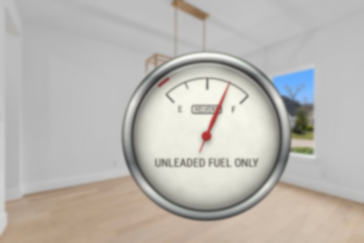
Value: 0.75
